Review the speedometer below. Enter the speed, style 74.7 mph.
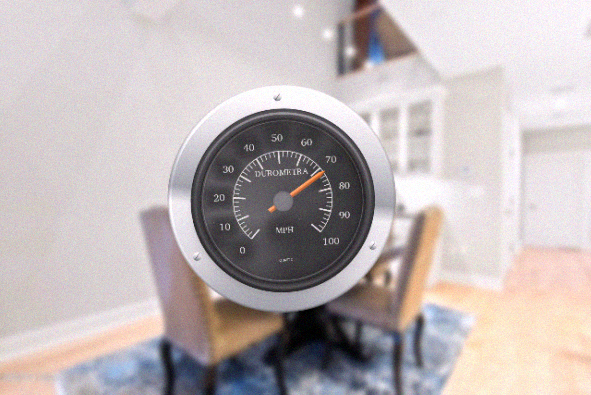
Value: 72 mph
